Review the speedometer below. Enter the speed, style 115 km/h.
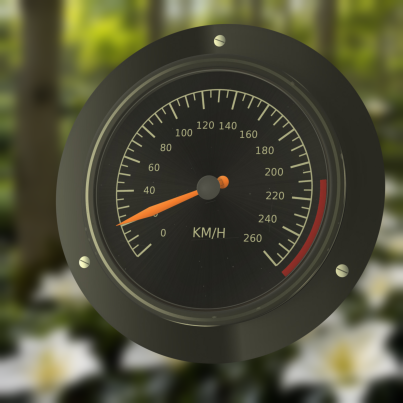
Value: 20 km/h
